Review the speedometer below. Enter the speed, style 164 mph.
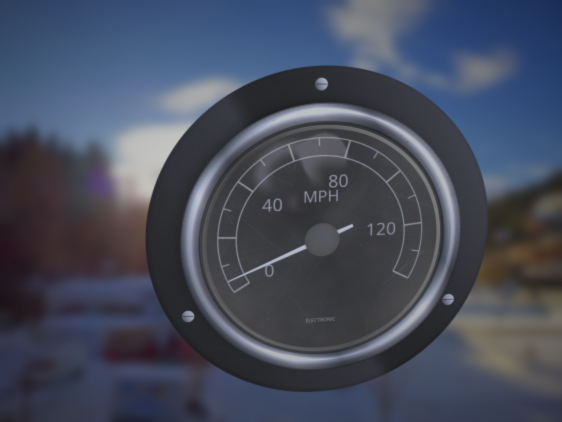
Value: 5 mph
